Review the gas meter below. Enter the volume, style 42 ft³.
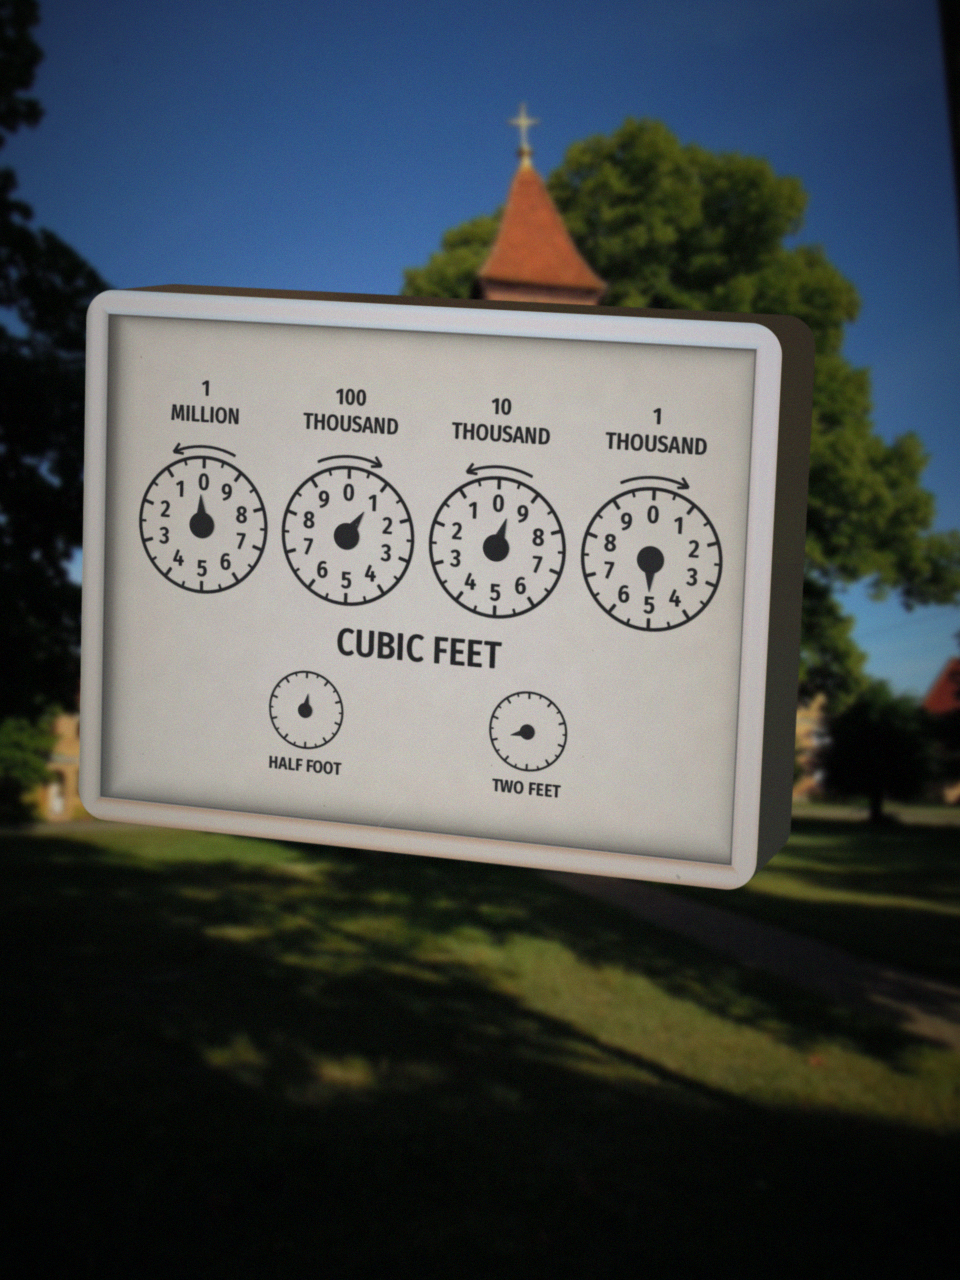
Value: 9500 ft³
